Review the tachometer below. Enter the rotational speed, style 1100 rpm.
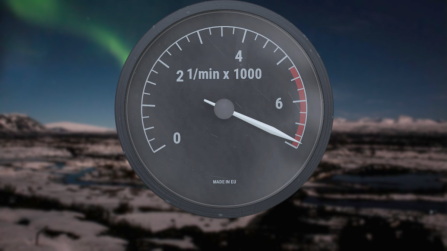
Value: 6875 rpm
